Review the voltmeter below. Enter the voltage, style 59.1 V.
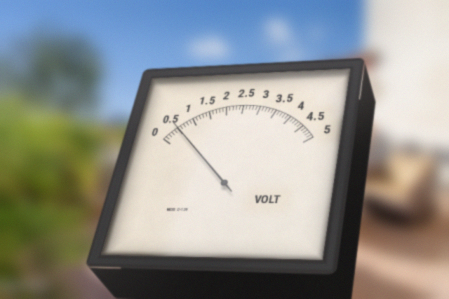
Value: 0.5 V
